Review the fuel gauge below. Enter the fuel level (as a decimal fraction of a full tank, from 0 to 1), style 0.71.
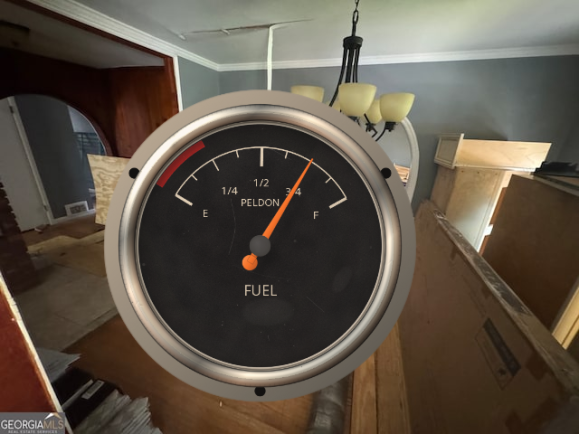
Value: 0.75
